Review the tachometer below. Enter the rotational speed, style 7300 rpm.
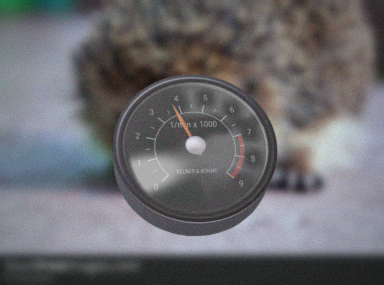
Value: 3750 rpm
